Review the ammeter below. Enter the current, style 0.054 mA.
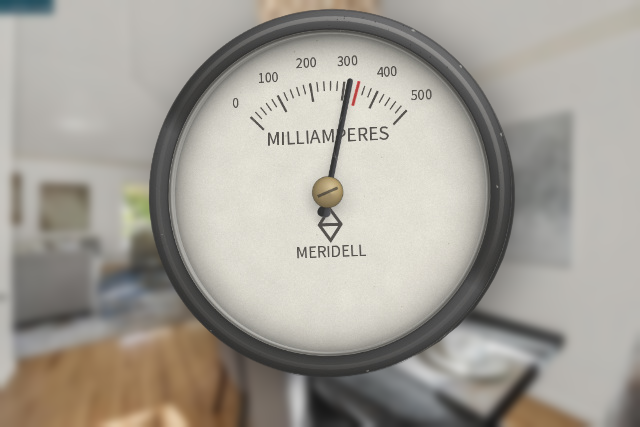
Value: 320 mA
